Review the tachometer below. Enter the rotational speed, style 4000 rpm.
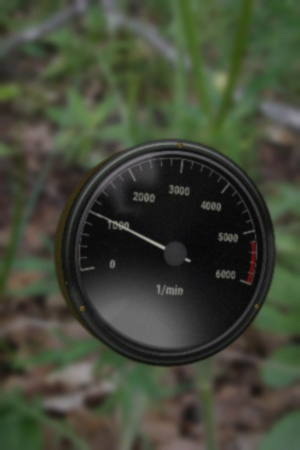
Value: 1000 rpm
